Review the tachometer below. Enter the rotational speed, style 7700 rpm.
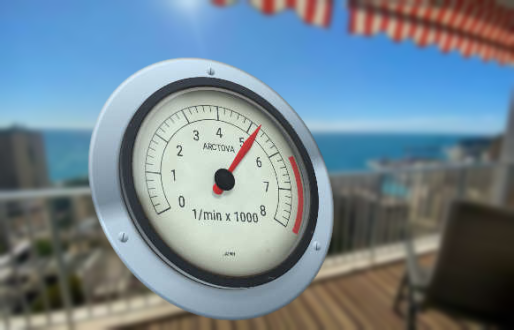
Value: 5200 rpm
